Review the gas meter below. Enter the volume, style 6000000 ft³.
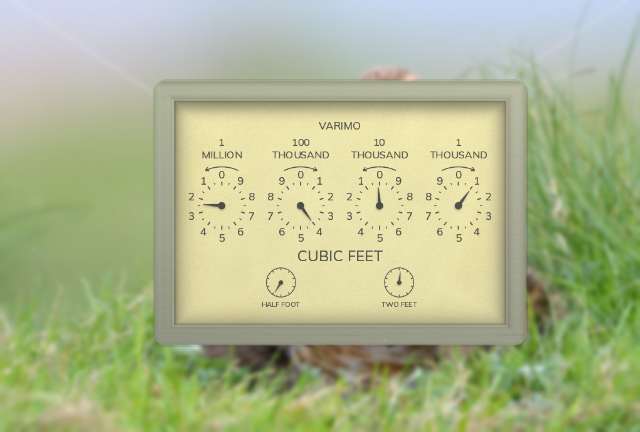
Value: 240100 ft³
